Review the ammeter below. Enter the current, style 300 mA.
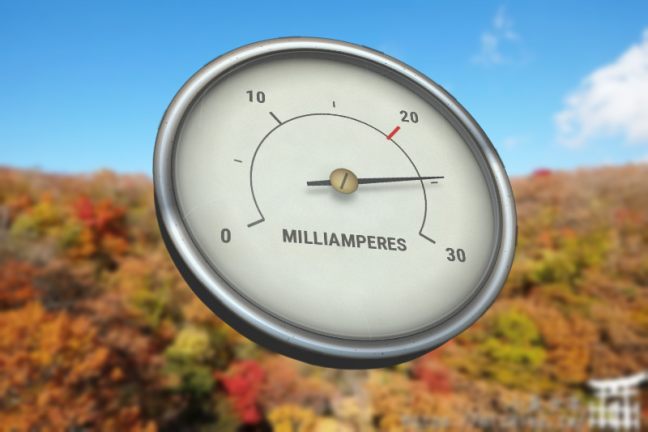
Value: 25 mA
